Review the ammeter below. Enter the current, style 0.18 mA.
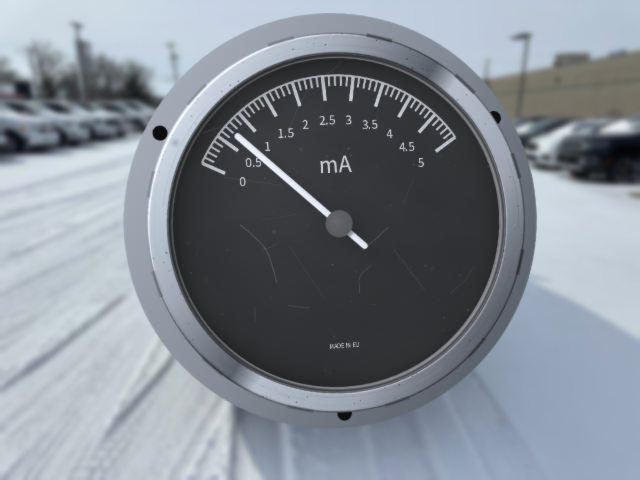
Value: 0.7 mA
